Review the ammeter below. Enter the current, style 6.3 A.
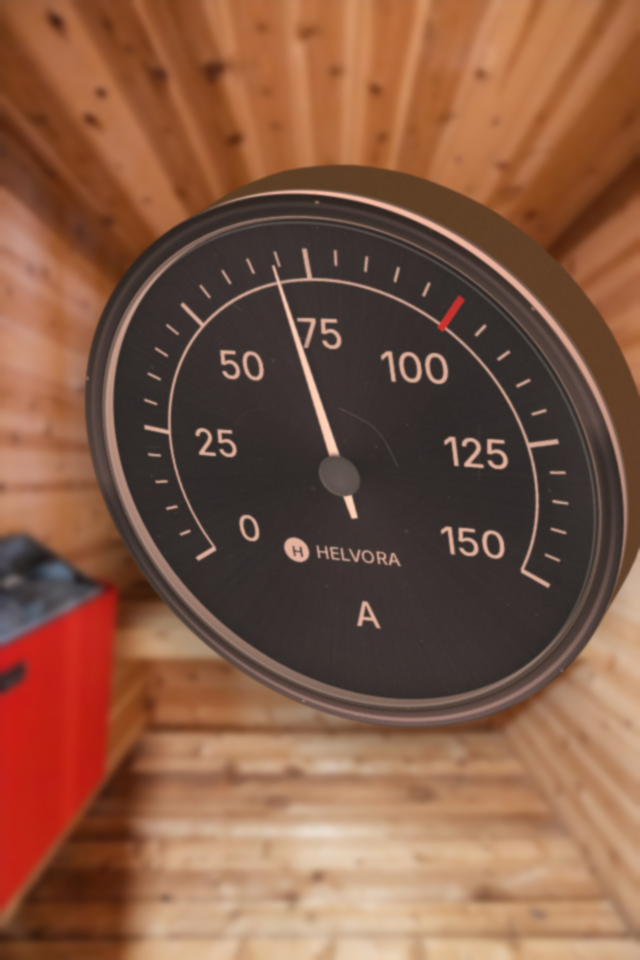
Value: 70 A
